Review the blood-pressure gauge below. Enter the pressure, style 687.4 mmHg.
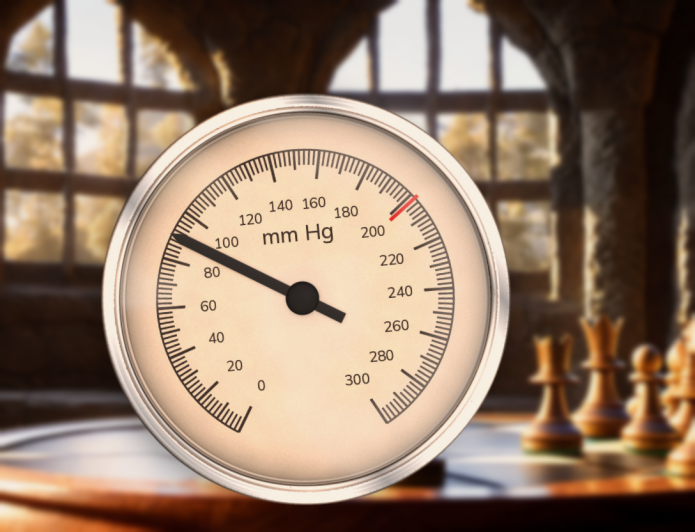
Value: 90 mmHg
